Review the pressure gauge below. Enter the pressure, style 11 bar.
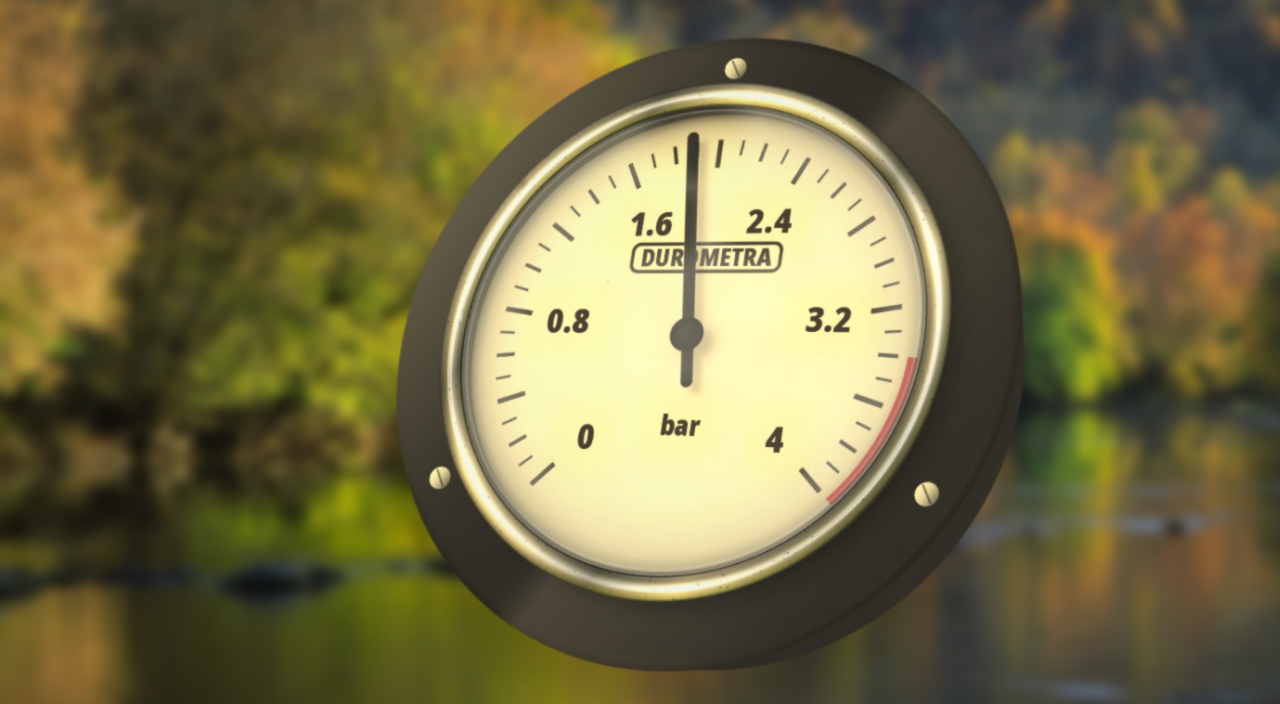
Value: 1.9 bar
